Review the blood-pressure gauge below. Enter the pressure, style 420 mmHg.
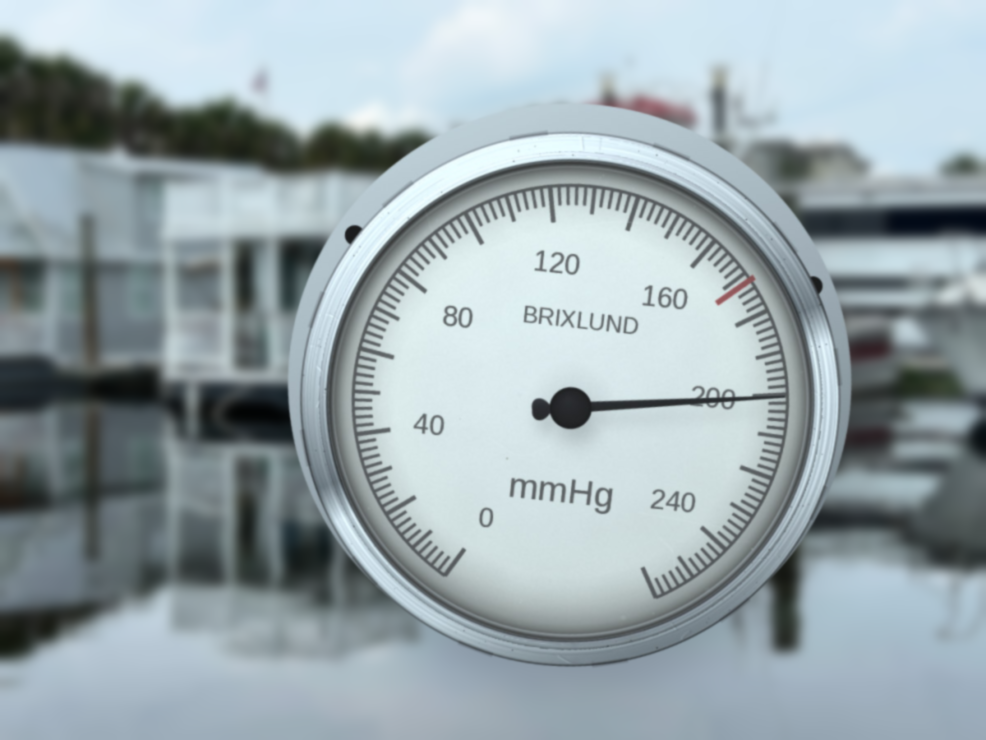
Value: 200 mmHg
